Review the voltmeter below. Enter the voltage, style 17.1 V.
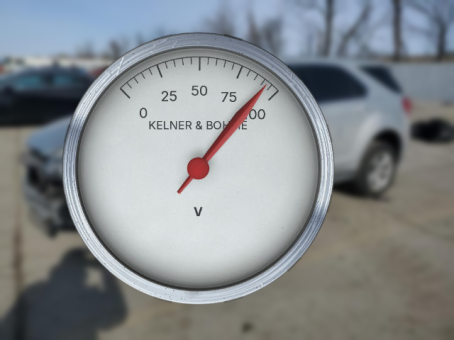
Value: 92.5 V
